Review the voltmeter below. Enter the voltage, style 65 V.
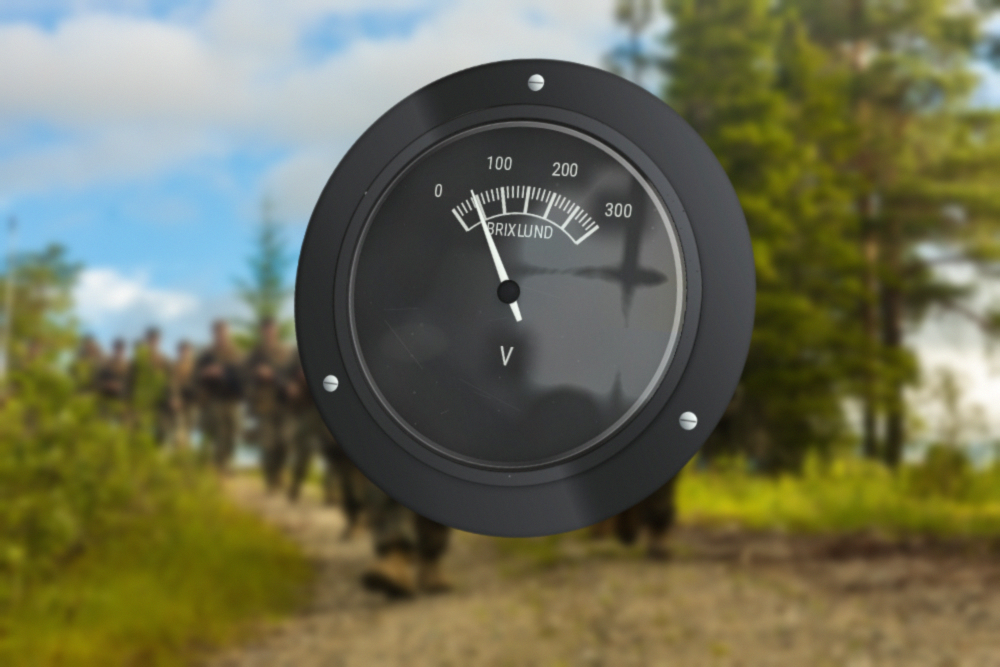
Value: 50 V
